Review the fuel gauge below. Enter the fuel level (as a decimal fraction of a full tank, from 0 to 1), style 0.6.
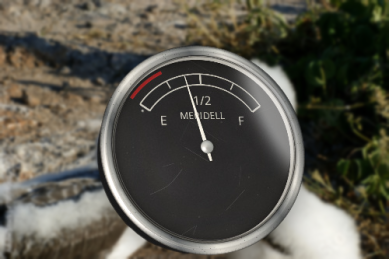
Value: 0.375
